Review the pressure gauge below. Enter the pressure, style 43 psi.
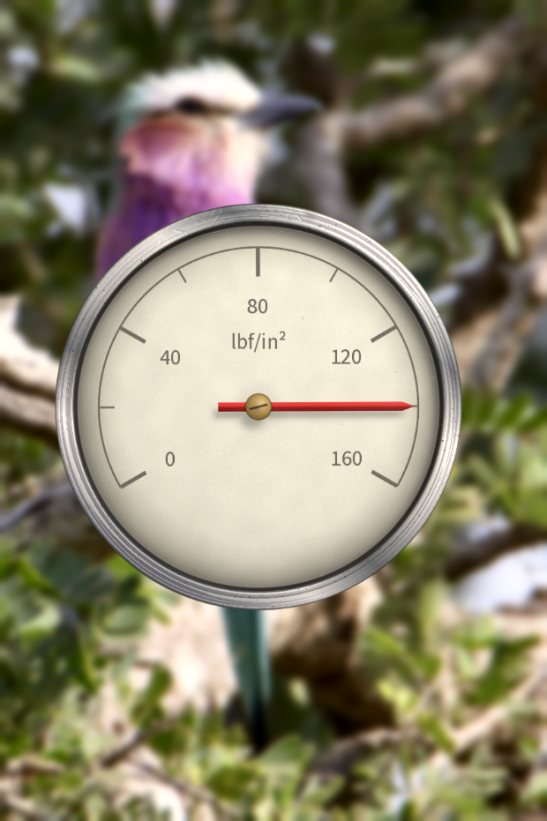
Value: 140 psi
